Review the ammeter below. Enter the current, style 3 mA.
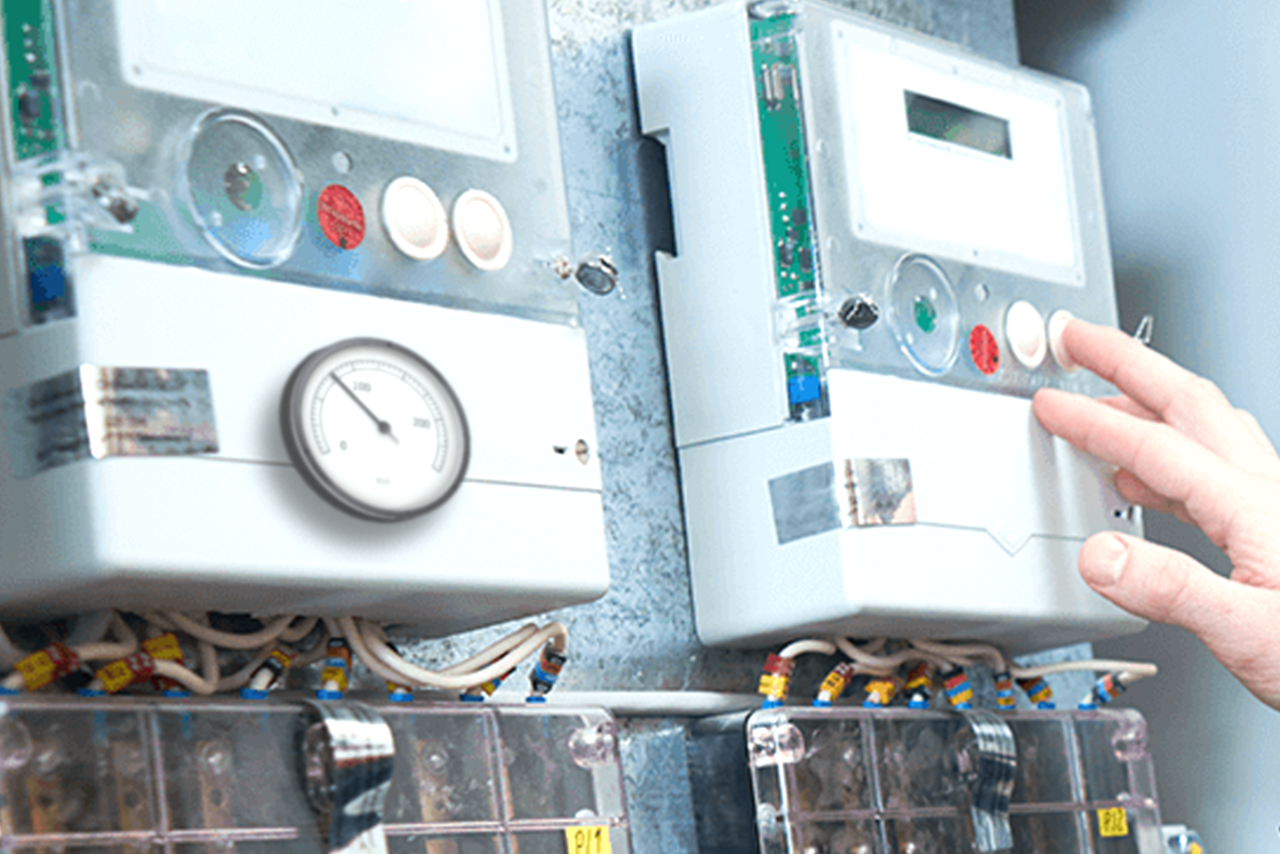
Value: 75 mA
